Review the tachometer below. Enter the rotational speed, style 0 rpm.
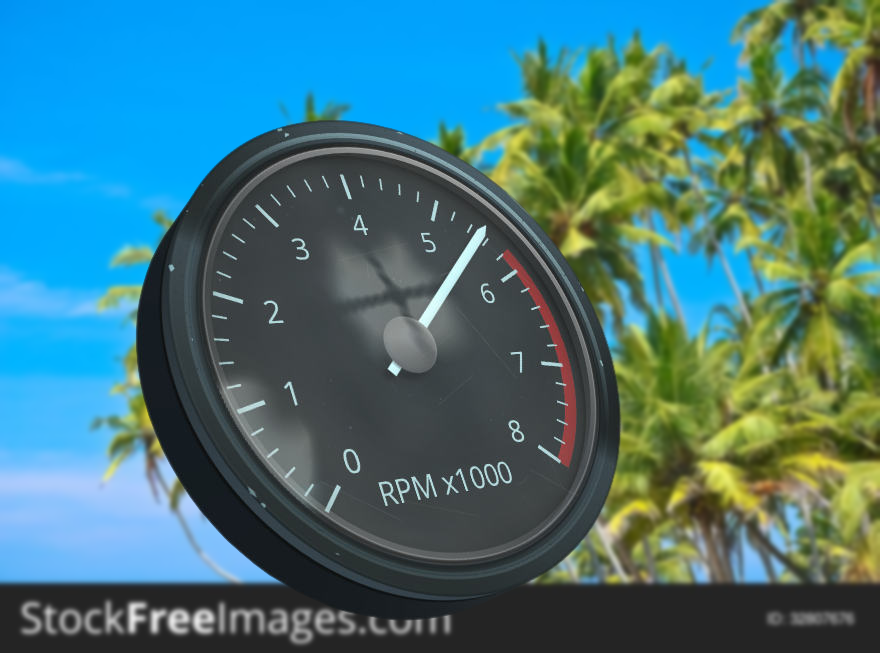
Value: 5500 rpm
